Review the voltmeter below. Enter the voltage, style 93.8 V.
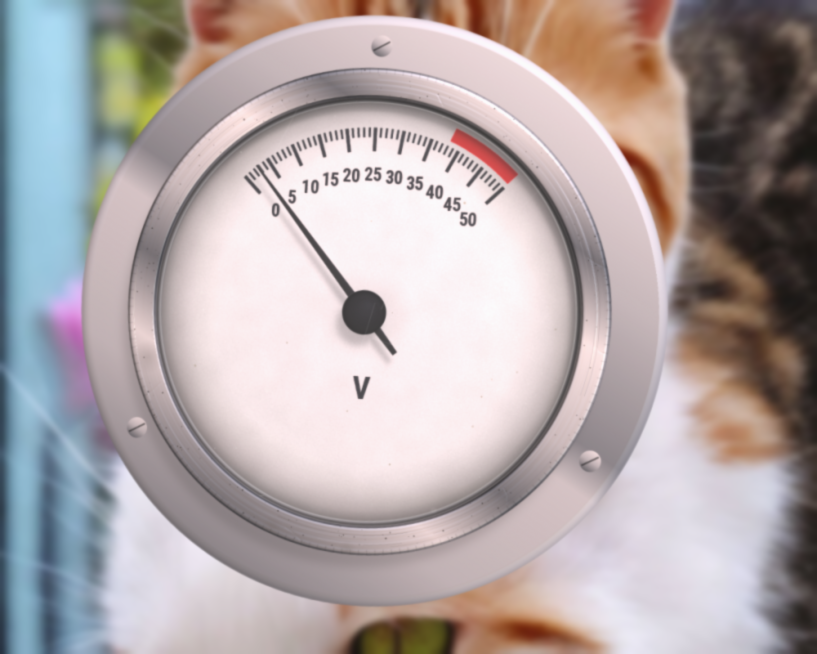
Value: 3 V
